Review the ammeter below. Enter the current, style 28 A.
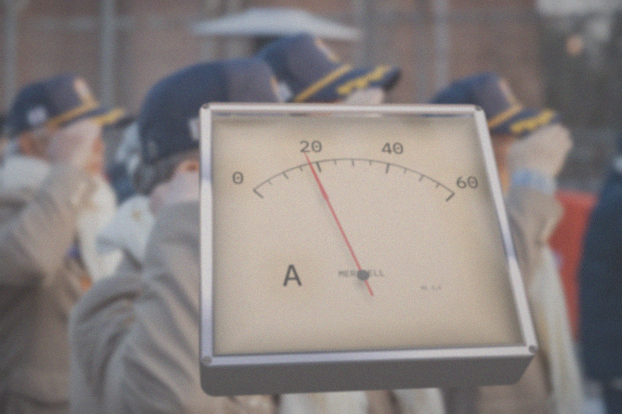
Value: 17.5 A
